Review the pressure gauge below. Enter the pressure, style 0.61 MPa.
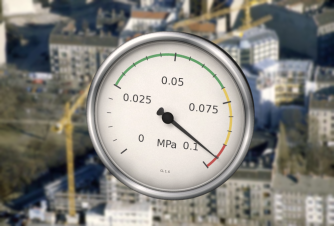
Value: 0.095 MPa
